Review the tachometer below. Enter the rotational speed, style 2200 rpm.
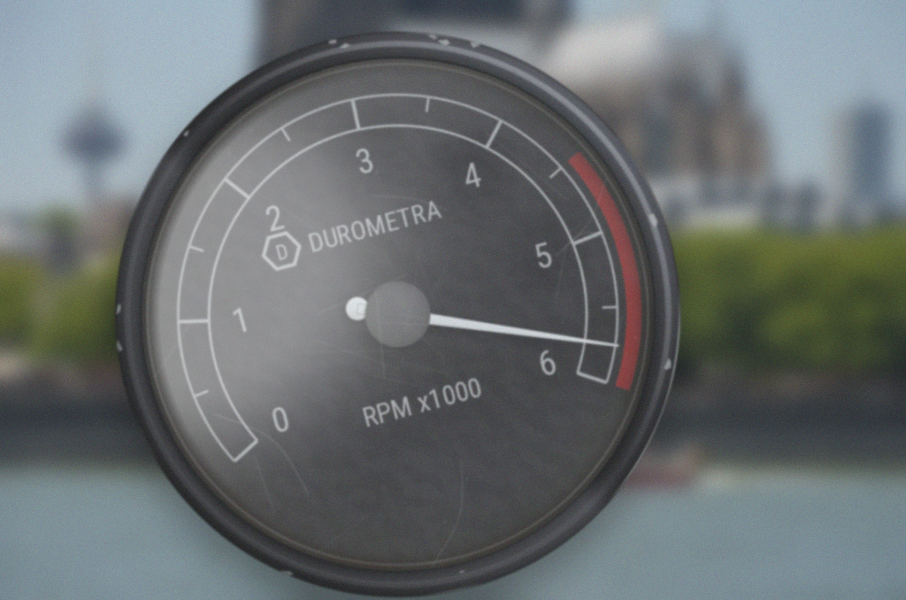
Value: 5750 rpm
